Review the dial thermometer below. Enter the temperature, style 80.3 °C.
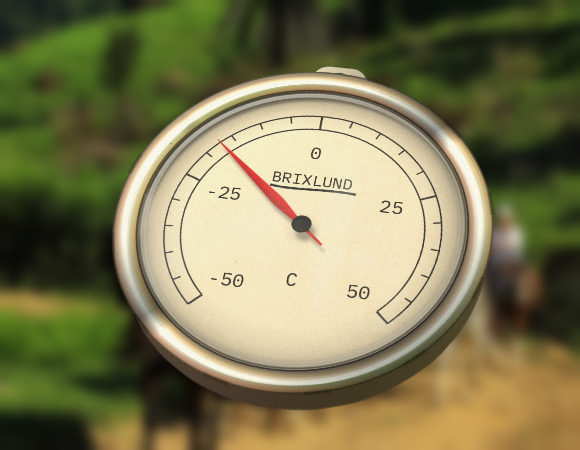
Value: -17.5 °C
